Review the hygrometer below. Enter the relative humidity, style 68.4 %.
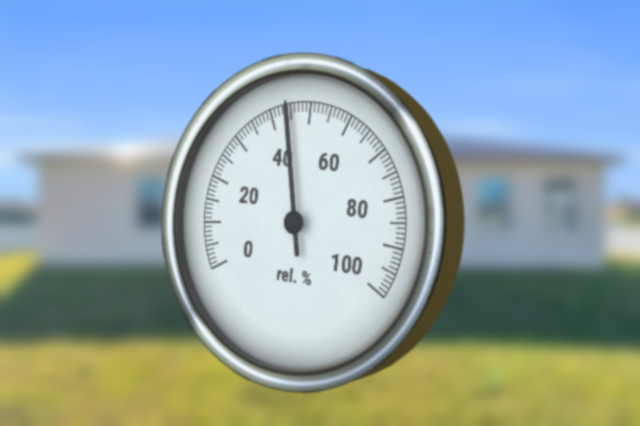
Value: 45 %
